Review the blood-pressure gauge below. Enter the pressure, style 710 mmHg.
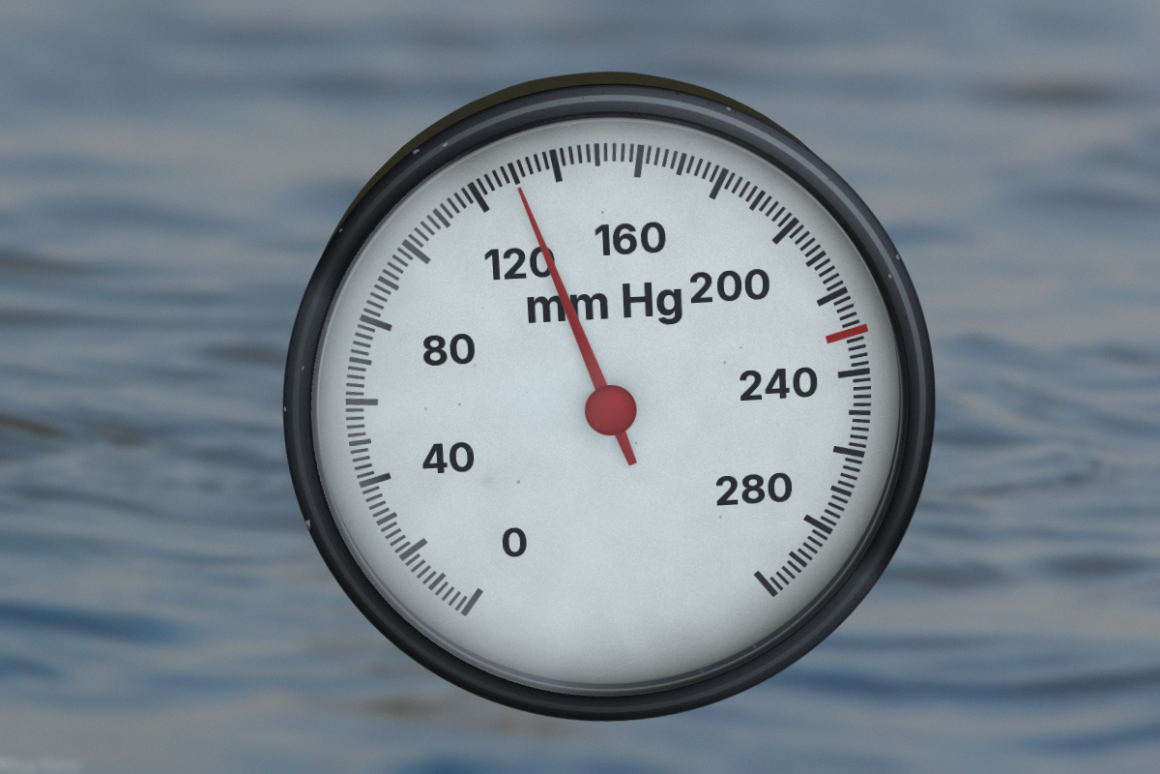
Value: 130 mmHg
